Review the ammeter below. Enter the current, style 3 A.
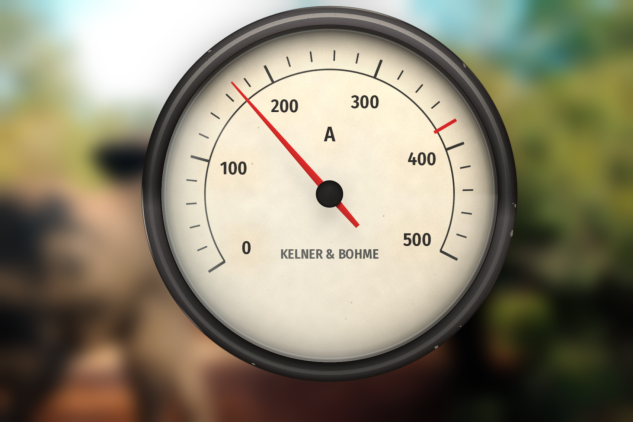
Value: 170 A
